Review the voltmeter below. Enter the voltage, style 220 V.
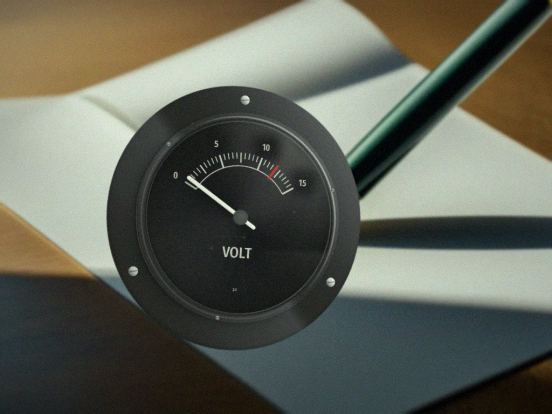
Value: 0.5 V
